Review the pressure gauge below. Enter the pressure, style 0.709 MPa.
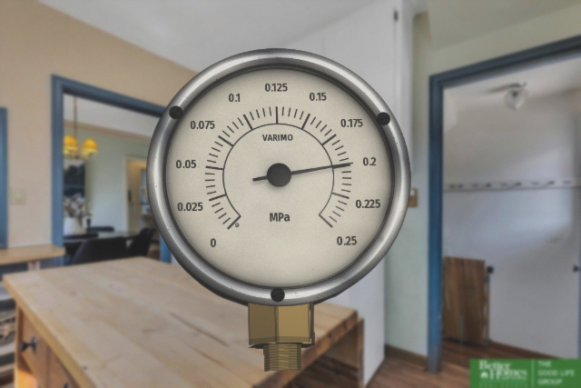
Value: 0.2 MPa
